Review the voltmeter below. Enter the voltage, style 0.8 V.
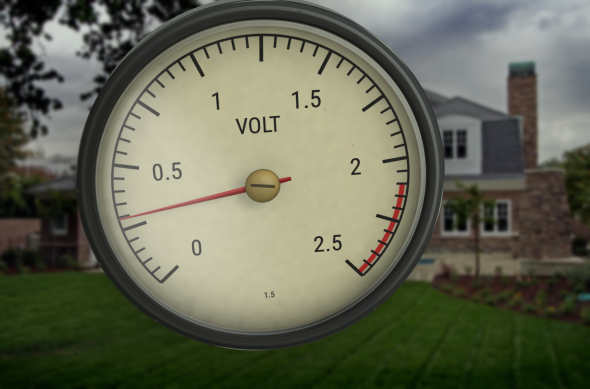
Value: 0.3 V
